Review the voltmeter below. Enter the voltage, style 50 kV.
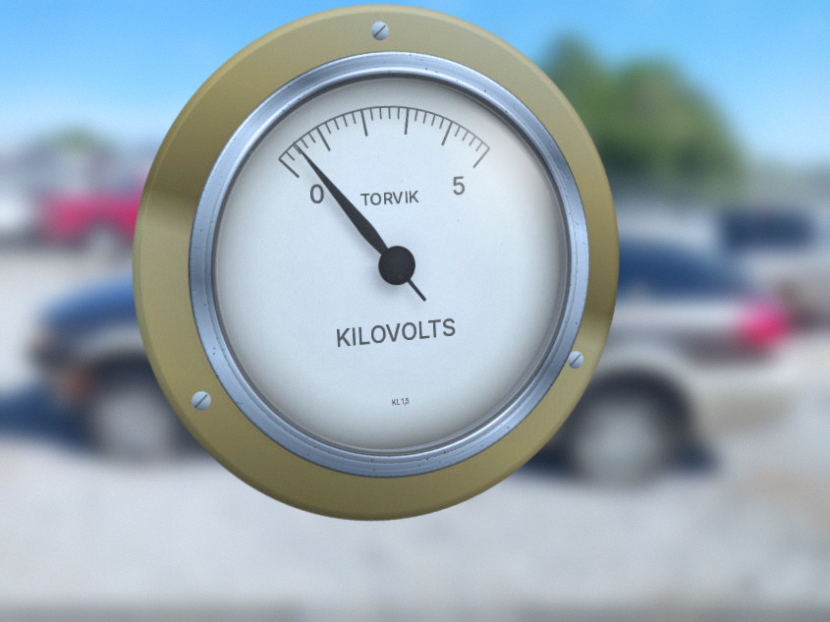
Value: 0.4 kV
